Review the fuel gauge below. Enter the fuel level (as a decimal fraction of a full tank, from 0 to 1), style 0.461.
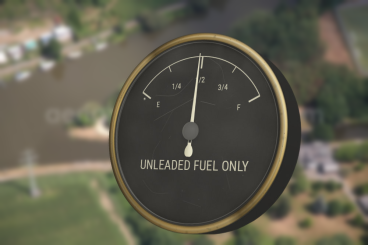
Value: 0.5
